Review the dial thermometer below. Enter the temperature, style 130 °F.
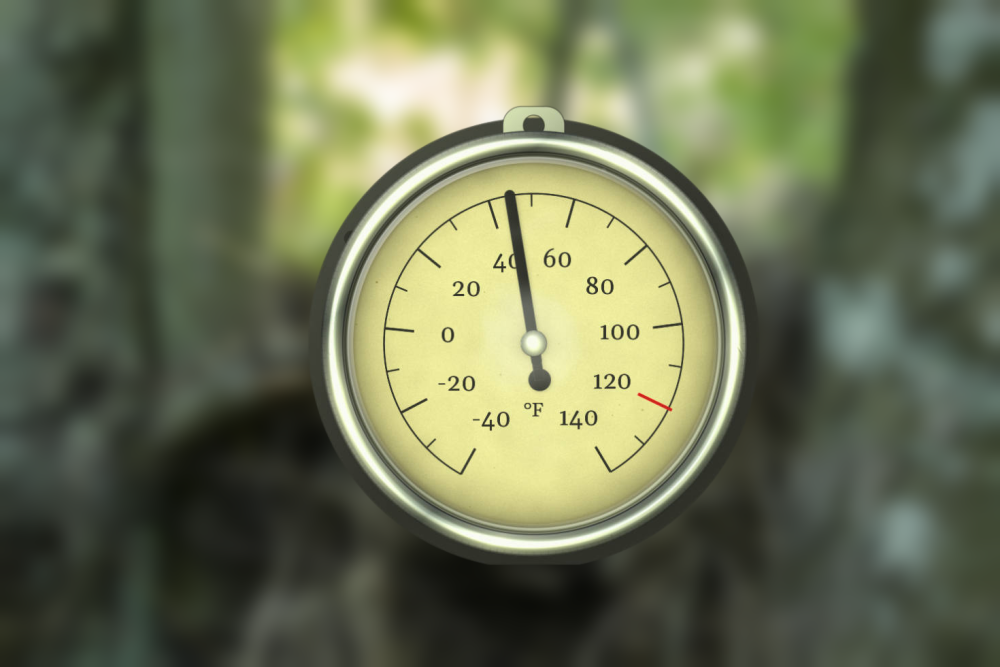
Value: 45 °F
